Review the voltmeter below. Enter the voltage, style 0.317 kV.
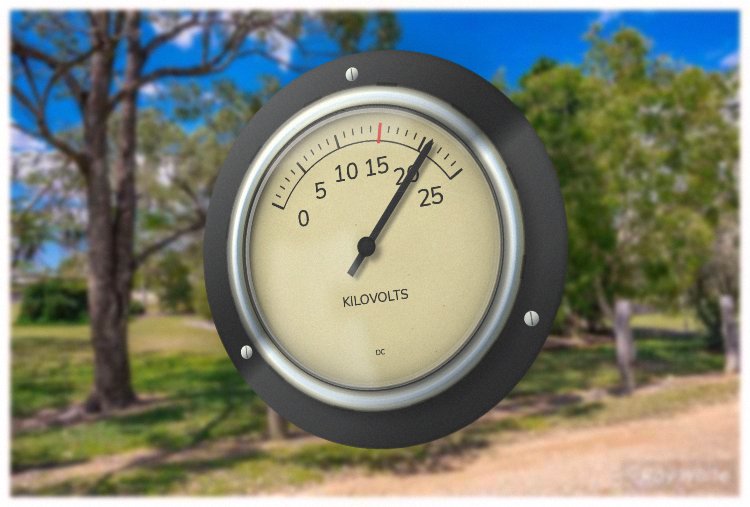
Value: 21 kV
